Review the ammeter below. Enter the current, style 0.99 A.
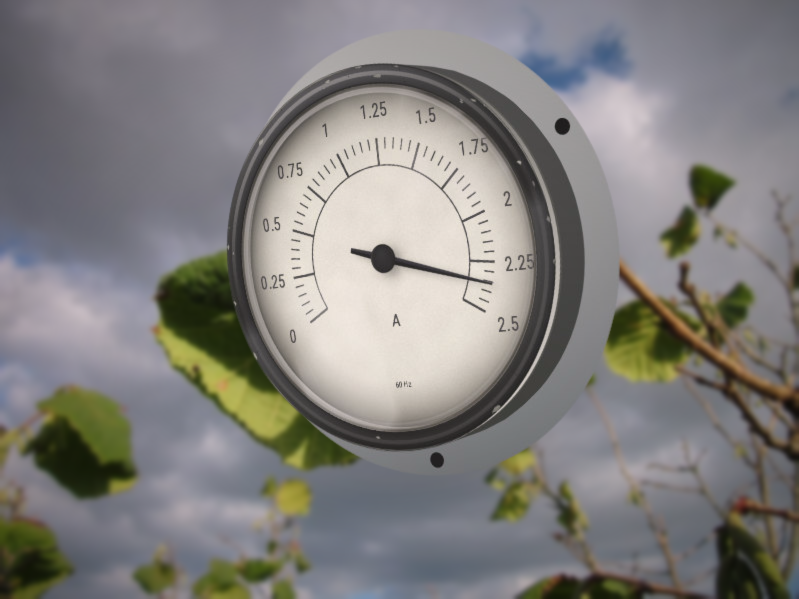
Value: 2.35 A
